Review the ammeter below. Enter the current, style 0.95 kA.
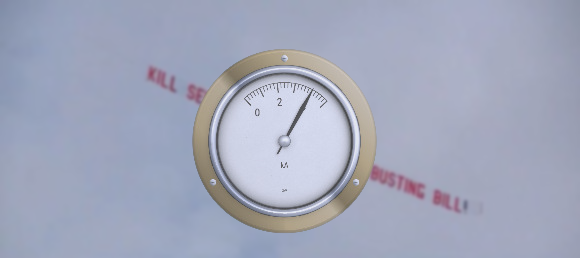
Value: 4 kA
